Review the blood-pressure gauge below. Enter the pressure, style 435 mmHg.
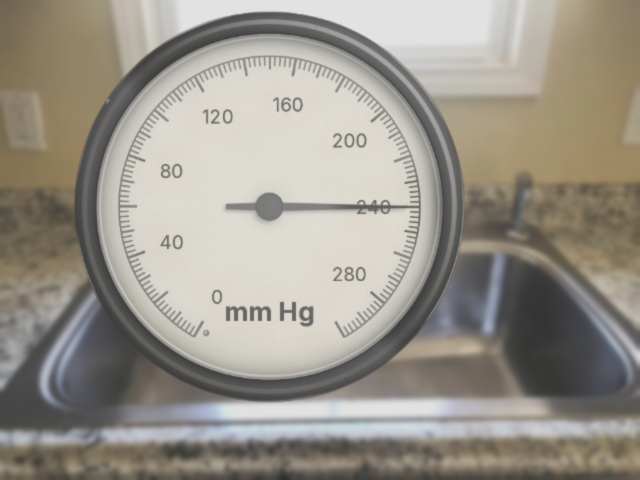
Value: 240 mmHg
